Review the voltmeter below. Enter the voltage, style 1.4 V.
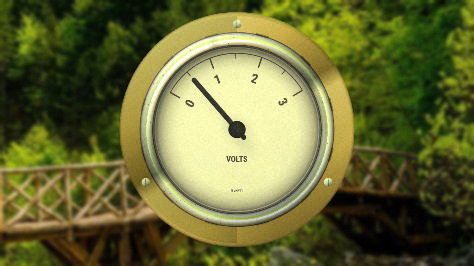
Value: 0.5 V
